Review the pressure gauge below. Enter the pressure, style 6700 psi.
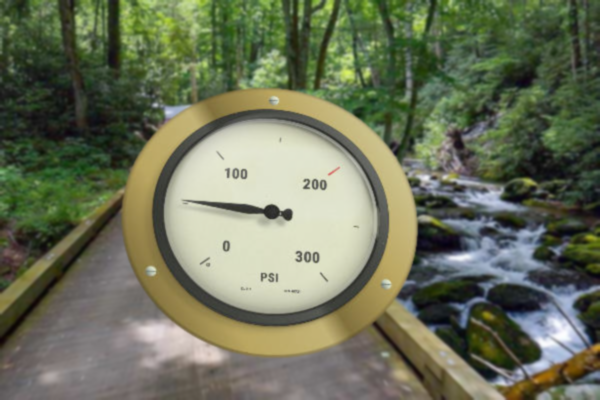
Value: 50 psi
